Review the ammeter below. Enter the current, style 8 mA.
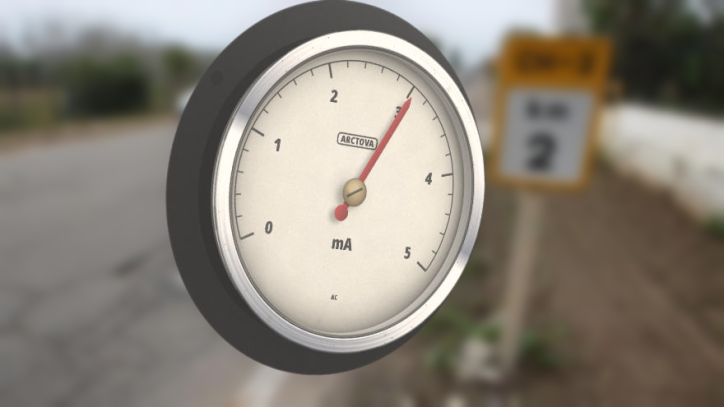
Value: 3 mA
